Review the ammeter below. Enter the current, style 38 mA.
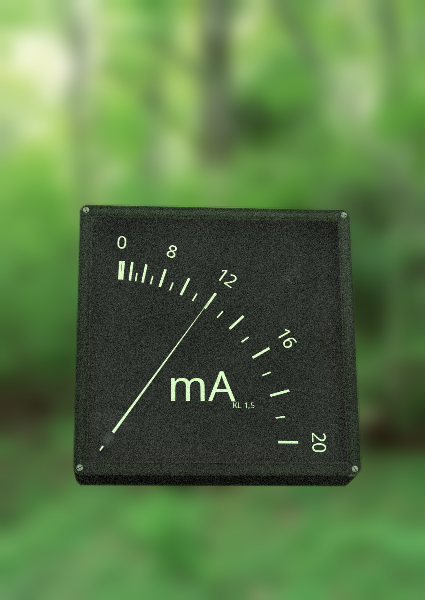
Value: 12 mA
